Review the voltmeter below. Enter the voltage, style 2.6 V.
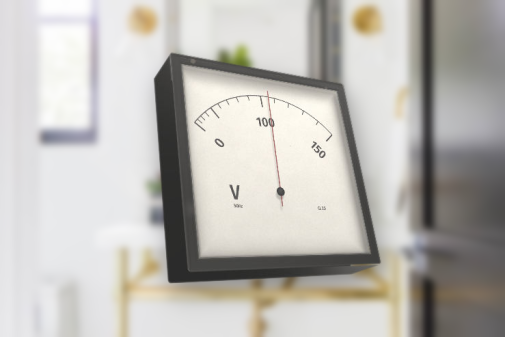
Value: 105 V
